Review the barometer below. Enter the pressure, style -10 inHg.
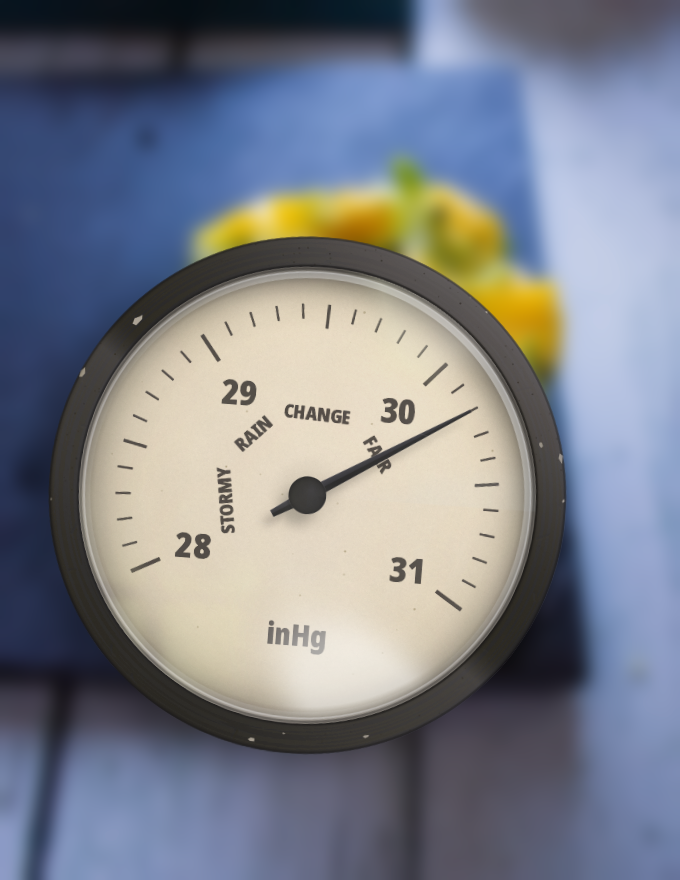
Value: 30.2 inHg
